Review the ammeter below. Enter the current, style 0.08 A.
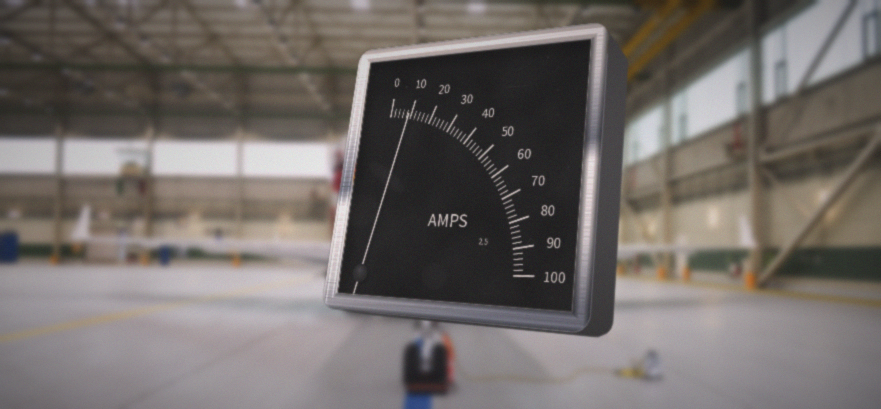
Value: 10 A
